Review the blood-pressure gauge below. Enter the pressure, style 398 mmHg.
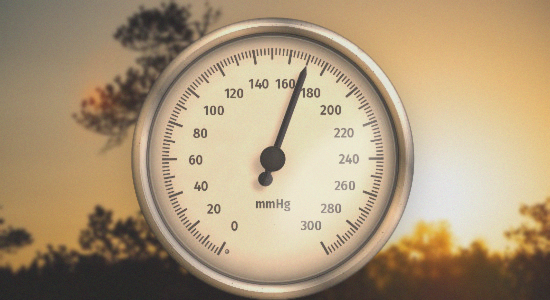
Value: 170 mmHg
